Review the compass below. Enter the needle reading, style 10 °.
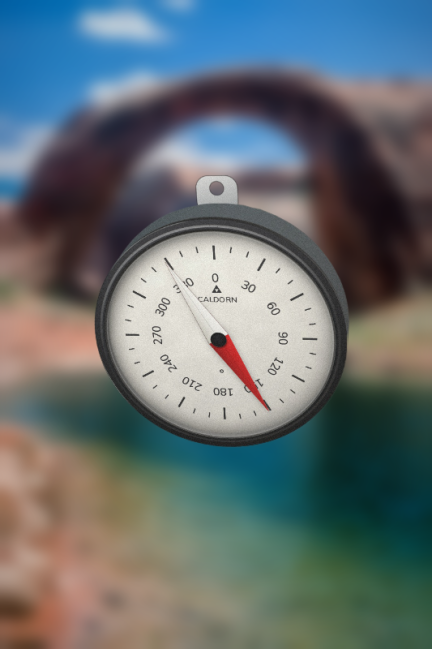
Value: 150 °
